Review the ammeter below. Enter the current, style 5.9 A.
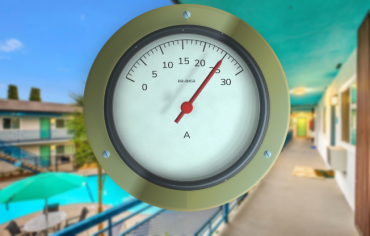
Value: 25 A
